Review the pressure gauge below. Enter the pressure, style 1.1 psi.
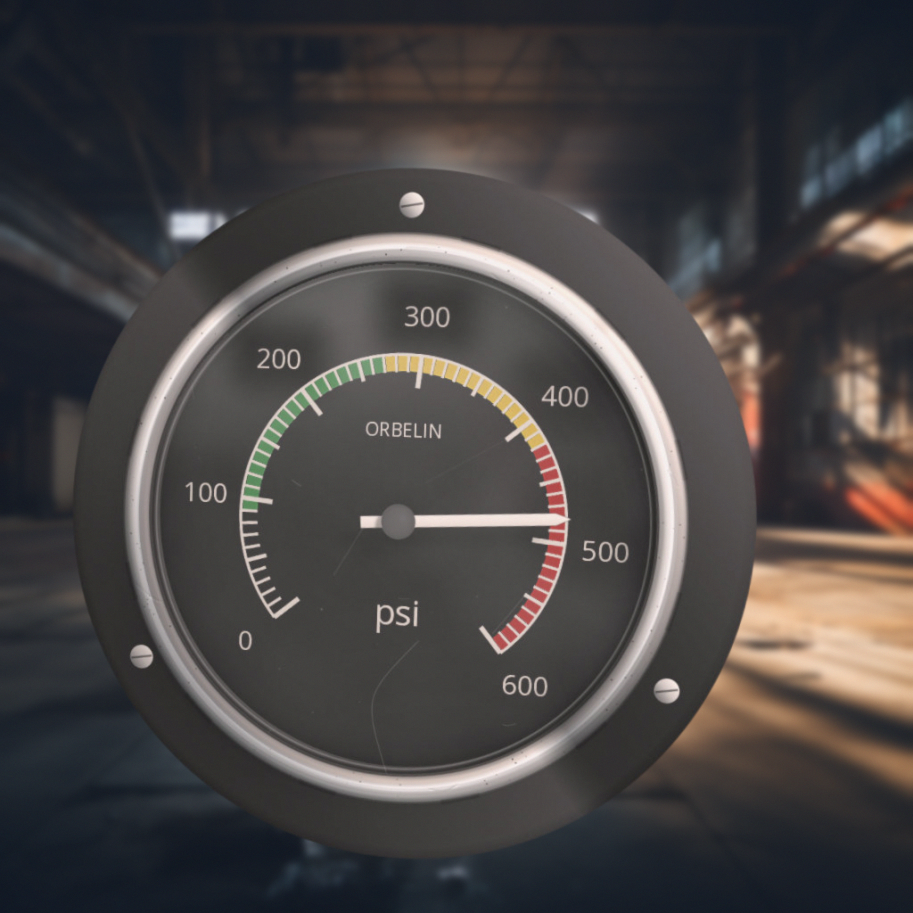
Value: 480 psi
